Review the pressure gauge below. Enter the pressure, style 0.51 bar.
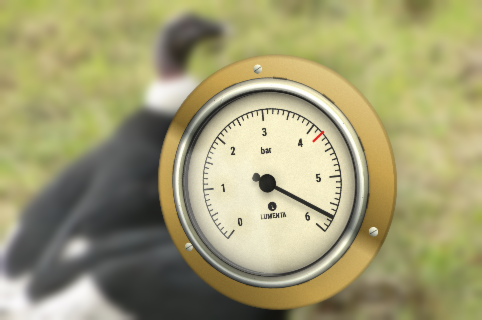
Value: 5.7 bar
